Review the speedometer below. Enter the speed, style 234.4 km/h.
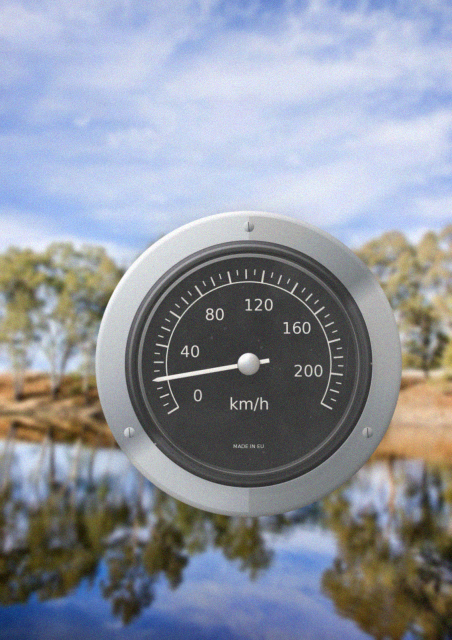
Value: 20 km/h
